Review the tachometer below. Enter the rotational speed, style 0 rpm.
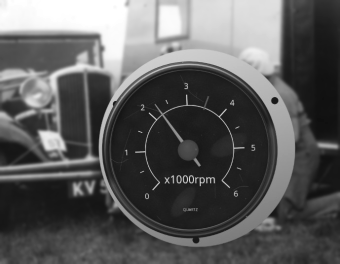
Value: 2250 rpm
